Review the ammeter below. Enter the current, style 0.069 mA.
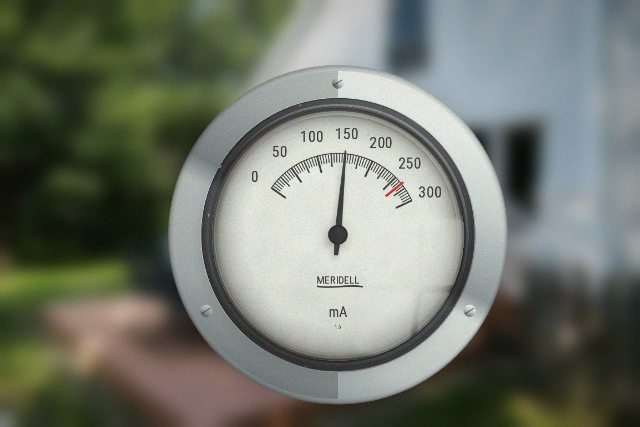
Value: 150 mA
